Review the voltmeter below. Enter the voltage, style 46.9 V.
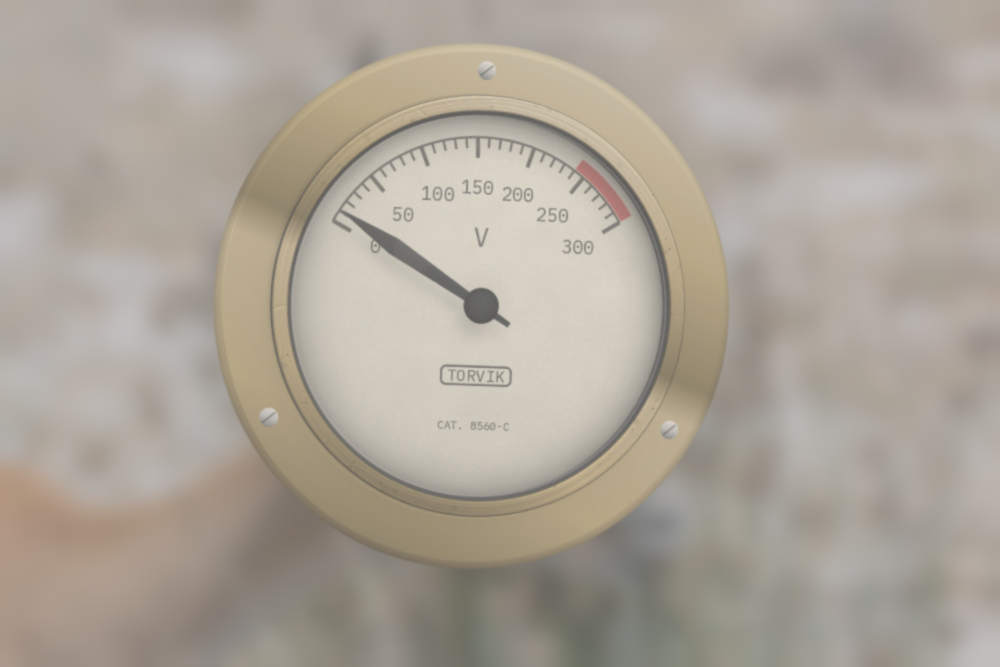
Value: 10 V
